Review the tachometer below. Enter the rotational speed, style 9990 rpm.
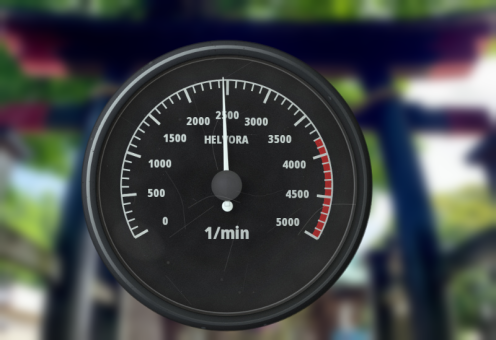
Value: 2450 rpm
